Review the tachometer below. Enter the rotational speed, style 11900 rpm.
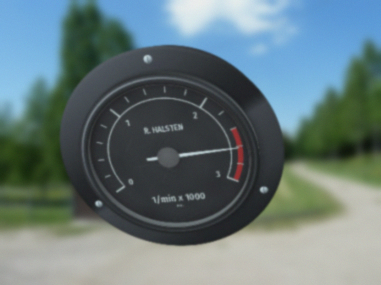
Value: 2600 rpm
